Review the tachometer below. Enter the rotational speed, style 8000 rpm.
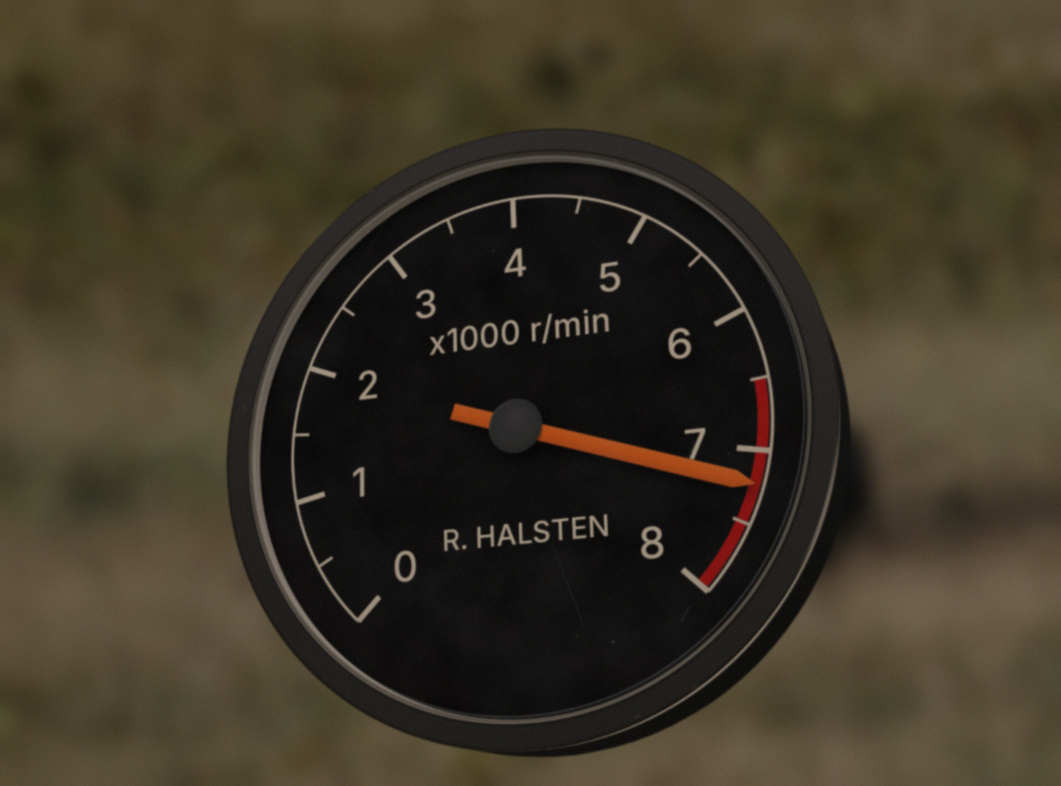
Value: 7250 rpm
